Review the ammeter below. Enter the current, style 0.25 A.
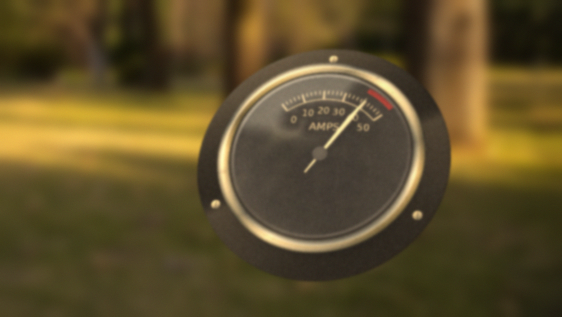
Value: 40 A
